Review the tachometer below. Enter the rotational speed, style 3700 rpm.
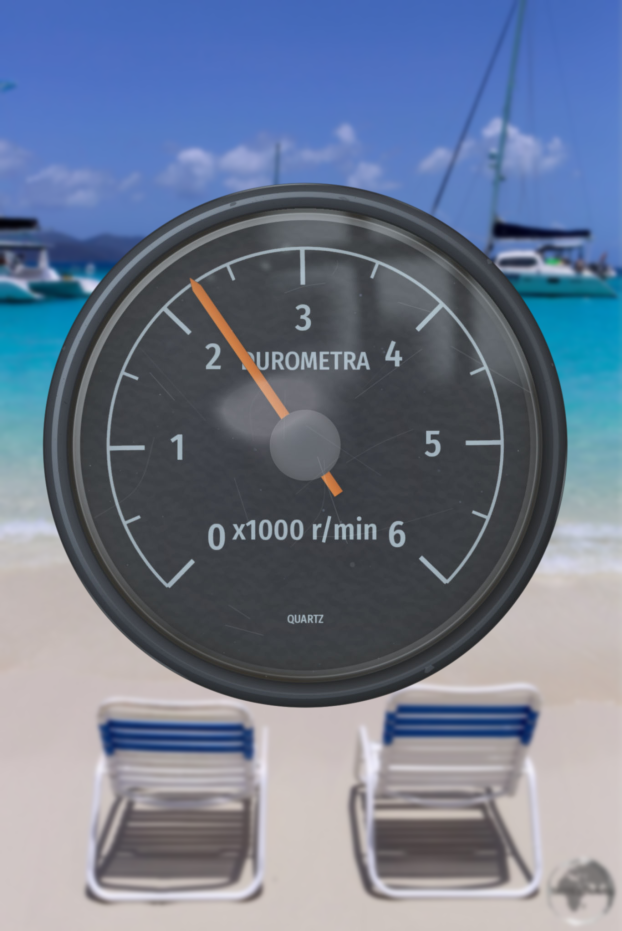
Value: 2250 rpm
